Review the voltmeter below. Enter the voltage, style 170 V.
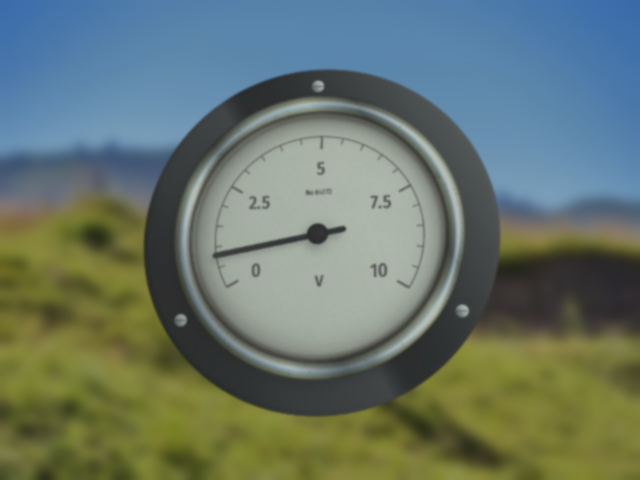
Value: 0.75 V
